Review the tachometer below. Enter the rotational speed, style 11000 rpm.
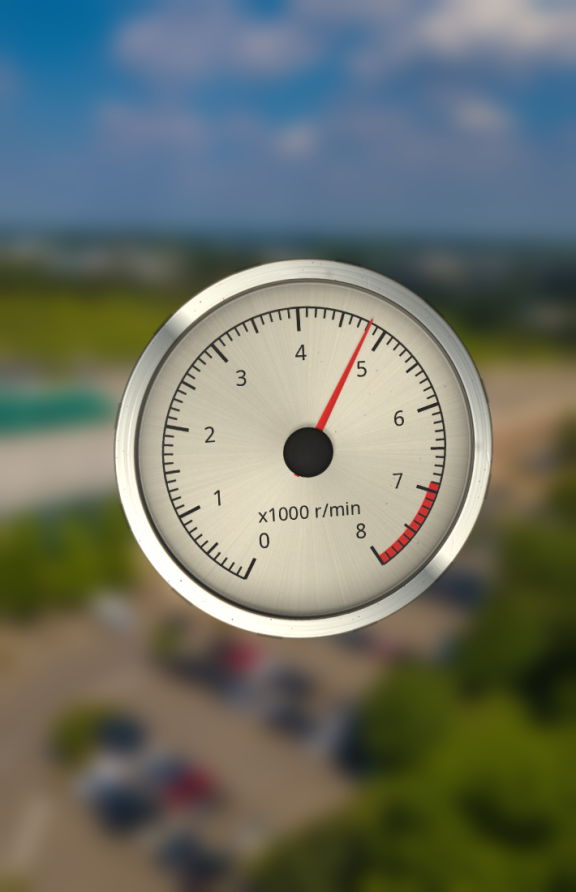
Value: 4800 rpm
